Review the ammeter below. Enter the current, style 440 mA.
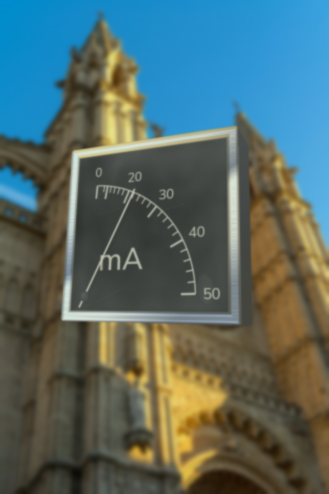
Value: 22 mA
